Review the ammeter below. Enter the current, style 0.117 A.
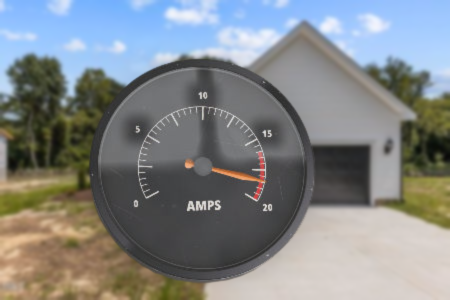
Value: 18.5 A
